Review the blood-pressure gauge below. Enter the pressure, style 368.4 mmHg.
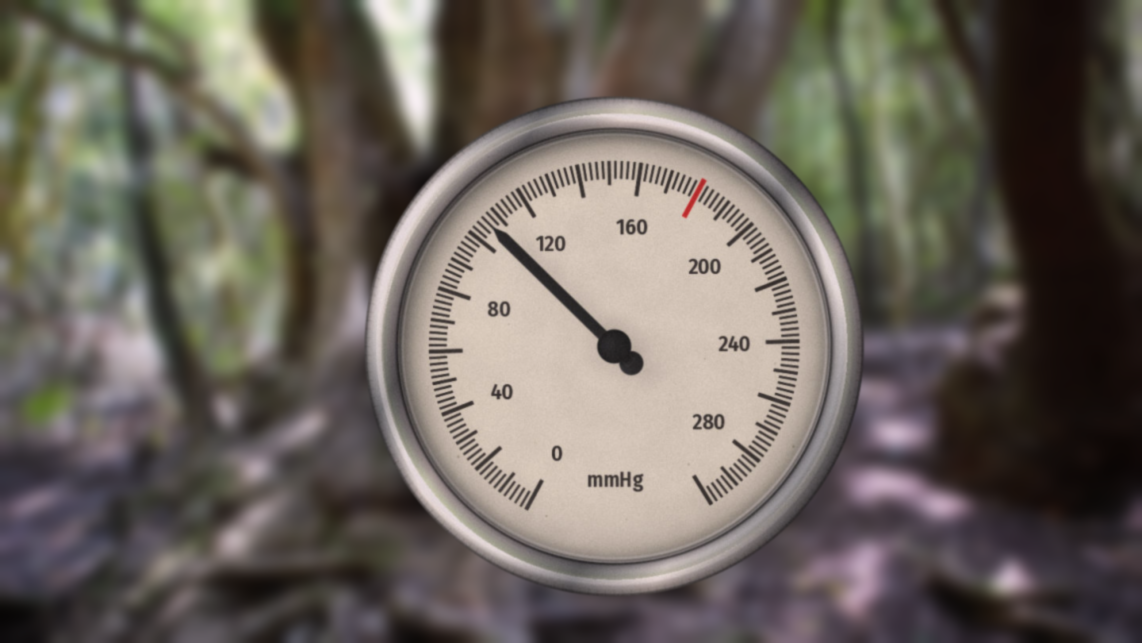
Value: 106 mmHg
